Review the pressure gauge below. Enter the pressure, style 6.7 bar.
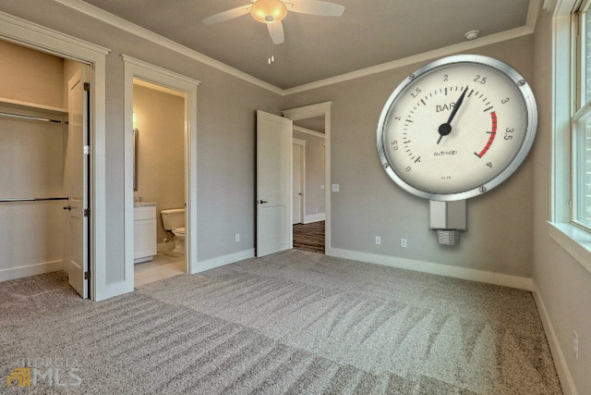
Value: 2.4 bar
